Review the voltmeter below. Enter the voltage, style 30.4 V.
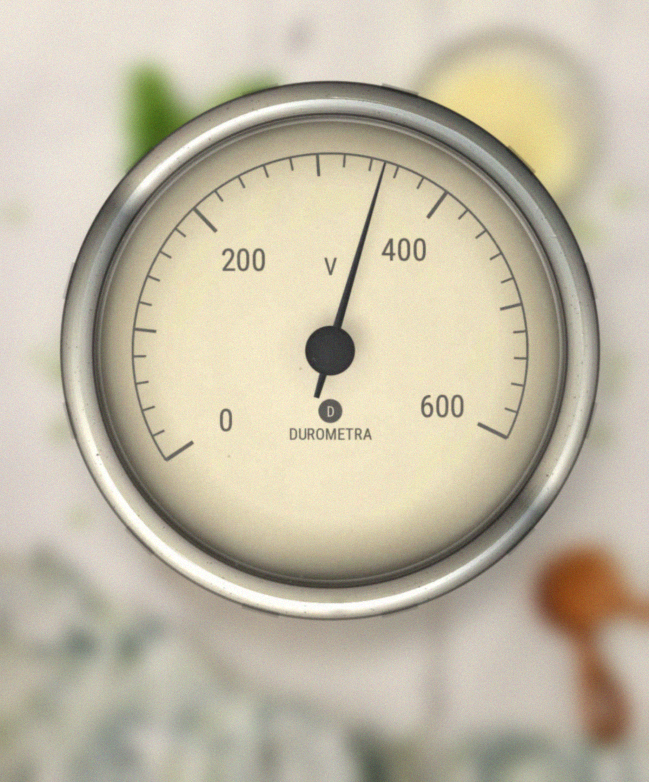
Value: 350 V
